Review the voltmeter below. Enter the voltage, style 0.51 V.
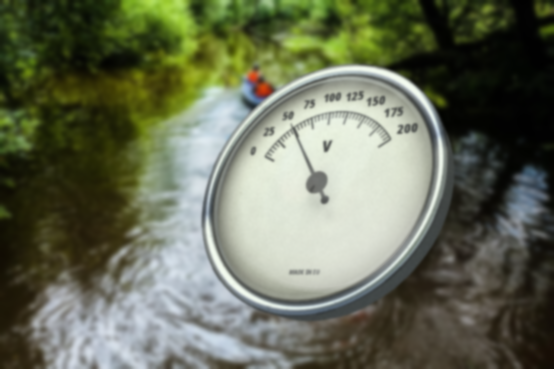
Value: 50 V
